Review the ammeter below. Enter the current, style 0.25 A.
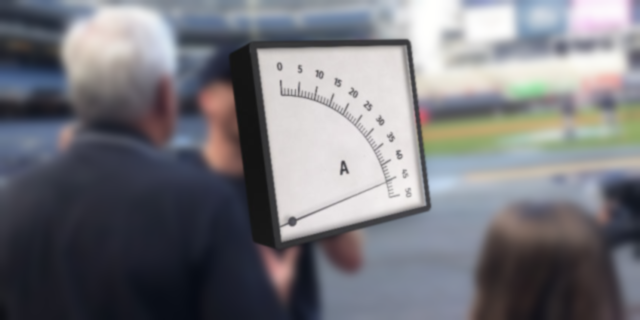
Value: 45 A
